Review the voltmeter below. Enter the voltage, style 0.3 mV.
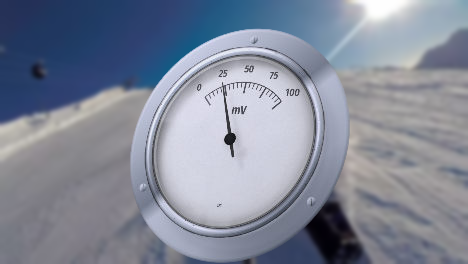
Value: 25 mV
